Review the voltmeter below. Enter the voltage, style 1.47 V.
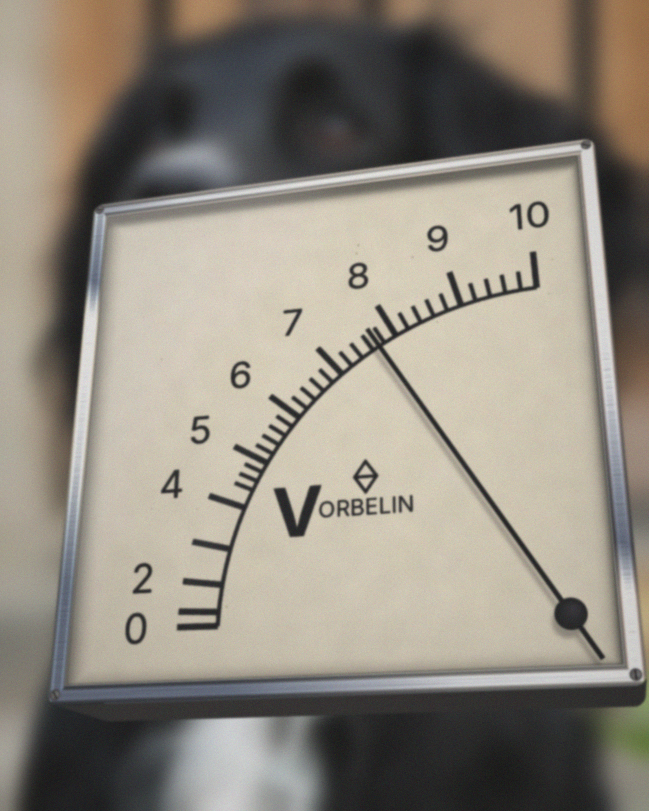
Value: 7.7 V
